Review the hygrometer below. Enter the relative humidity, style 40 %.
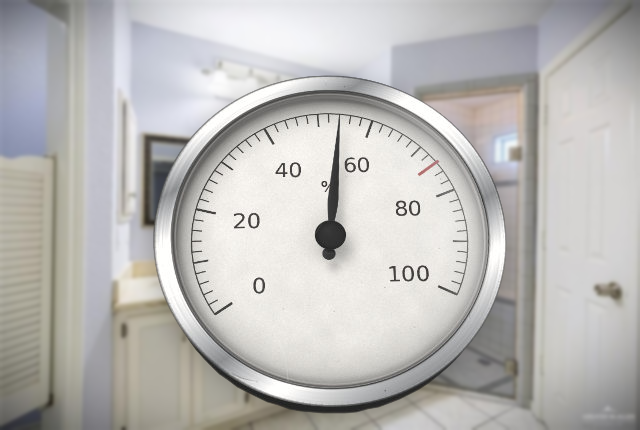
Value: 54 %
